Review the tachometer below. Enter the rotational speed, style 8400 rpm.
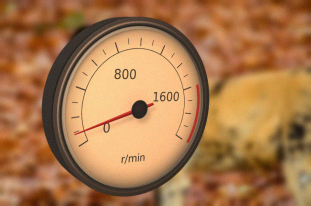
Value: 100 rpm
